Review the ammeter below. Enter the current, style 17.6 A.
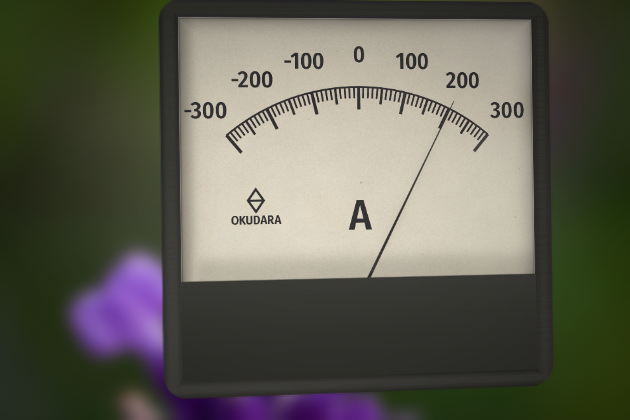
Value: 200 A
